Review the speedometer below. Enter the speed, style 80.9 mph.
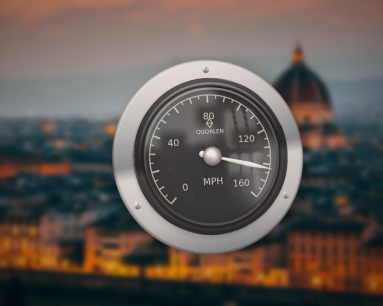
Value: 142.5 mph
